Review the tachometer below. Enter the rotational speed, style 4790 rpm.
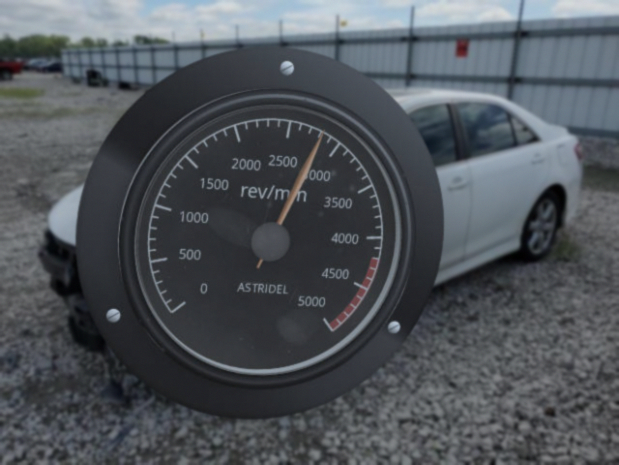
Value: 2800 rpm
